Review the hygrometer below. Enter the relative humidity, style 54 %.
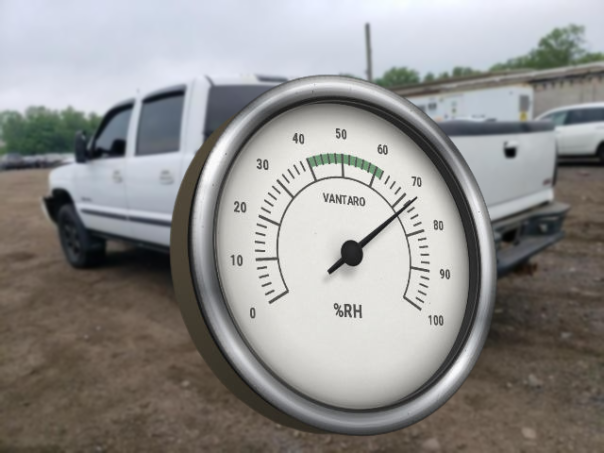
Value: 72 %
